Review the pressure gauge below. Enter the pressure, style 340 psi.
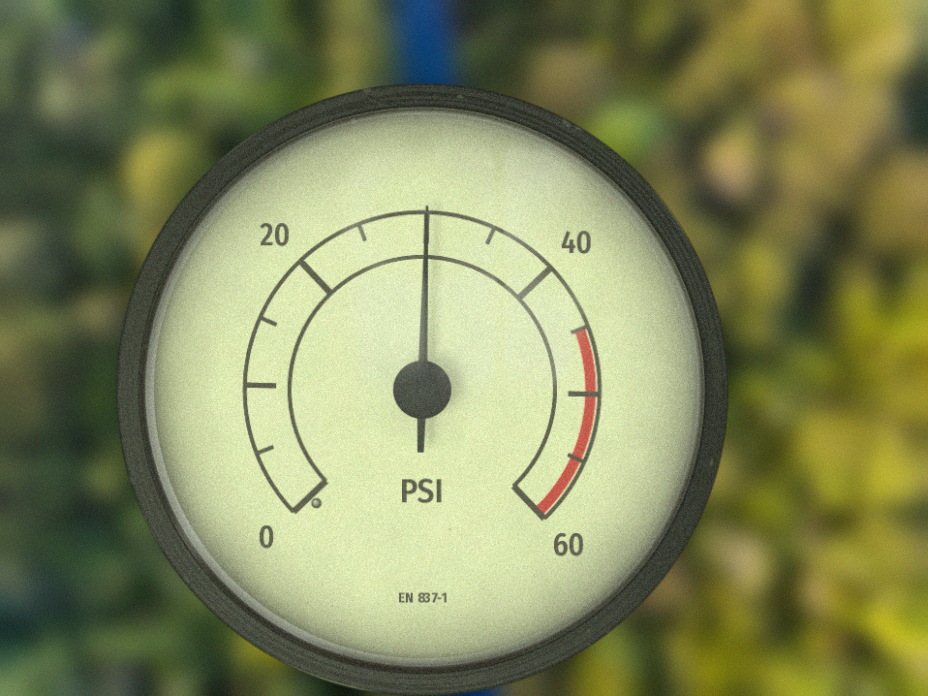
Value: 30 psi
